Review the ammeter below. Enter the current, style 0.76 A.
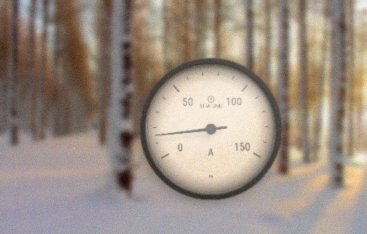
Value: 15 A
